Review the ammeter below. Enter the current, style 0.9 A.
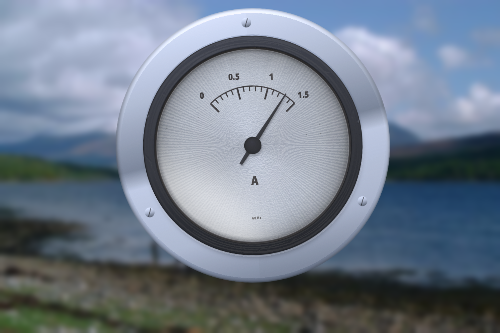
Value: 1.3 A
